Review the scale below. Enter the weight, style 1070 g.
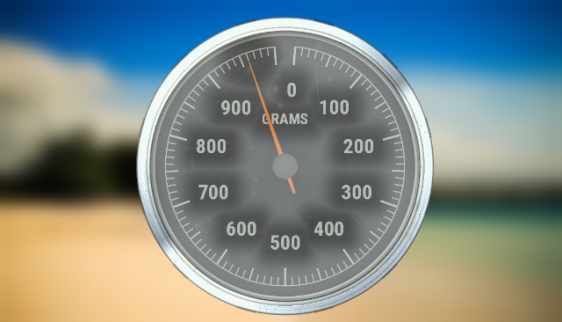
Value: 960 g
